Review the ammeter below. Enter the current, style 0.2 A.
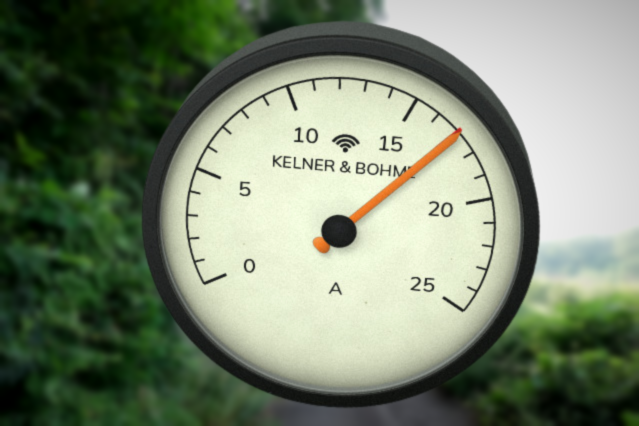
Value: 17 A
